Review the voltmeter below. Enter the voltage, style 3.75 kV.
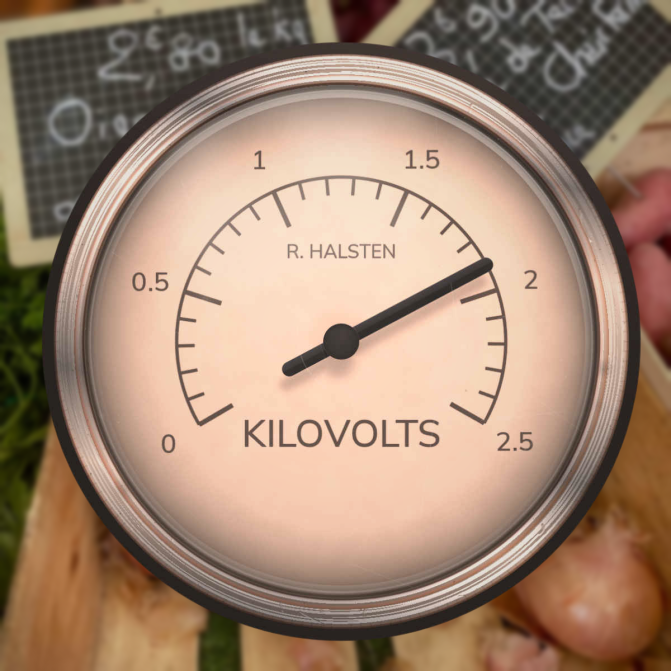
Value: 1.9 kV
